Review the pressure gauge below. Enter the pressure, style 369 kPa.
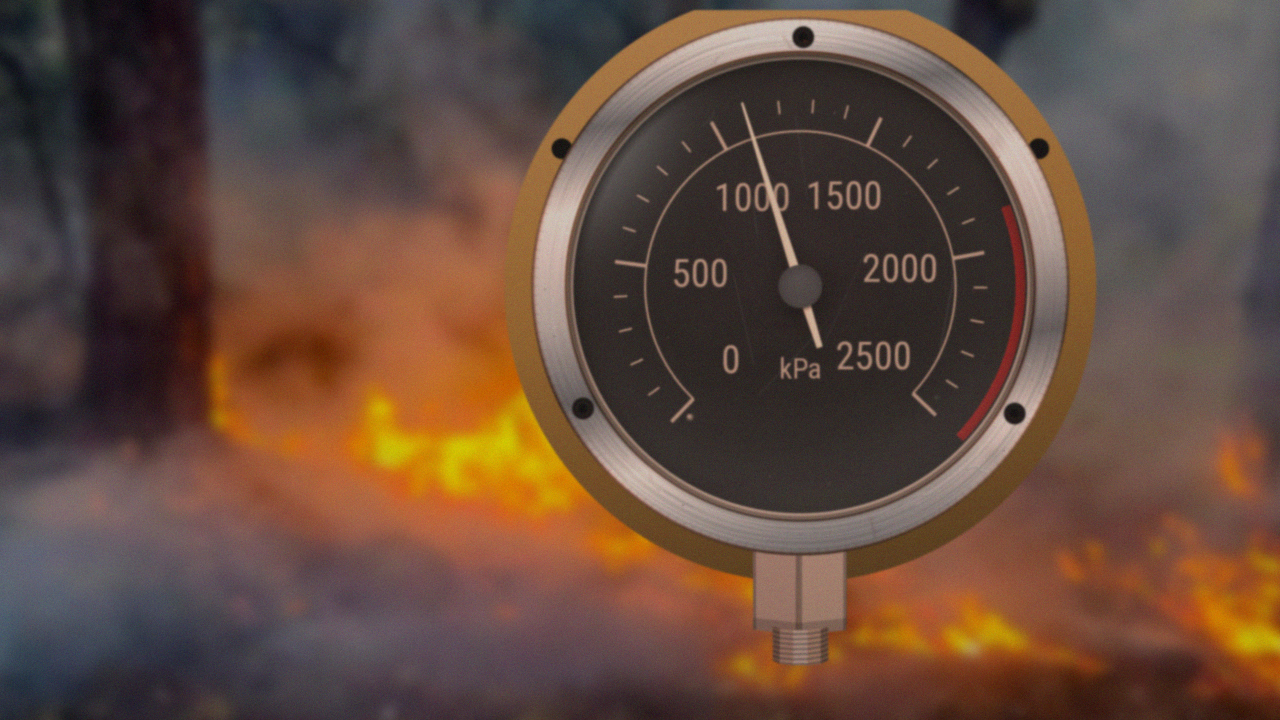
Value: 1100 kPa
